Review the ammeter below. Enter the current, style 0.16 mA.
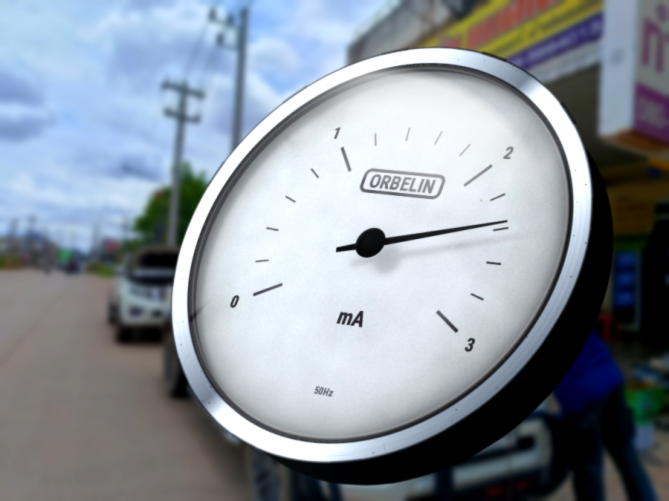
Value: 2.4 mA
